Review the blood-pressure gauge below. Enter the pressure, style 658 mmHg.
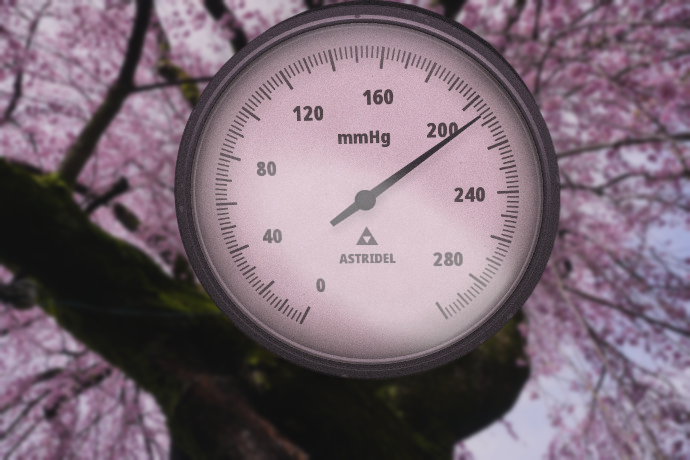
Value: 206 mmHg
